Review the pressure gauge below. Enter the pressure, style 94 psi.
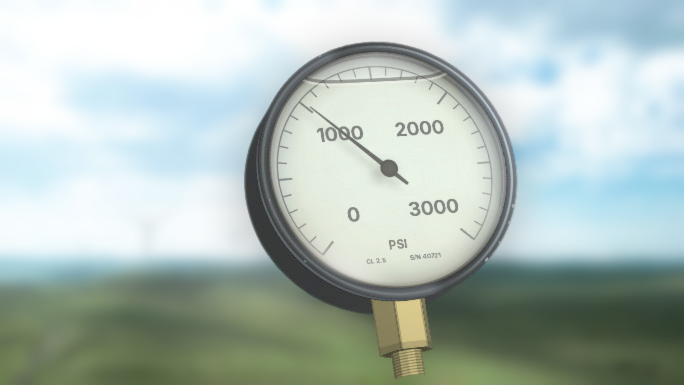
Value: 1000 psi
